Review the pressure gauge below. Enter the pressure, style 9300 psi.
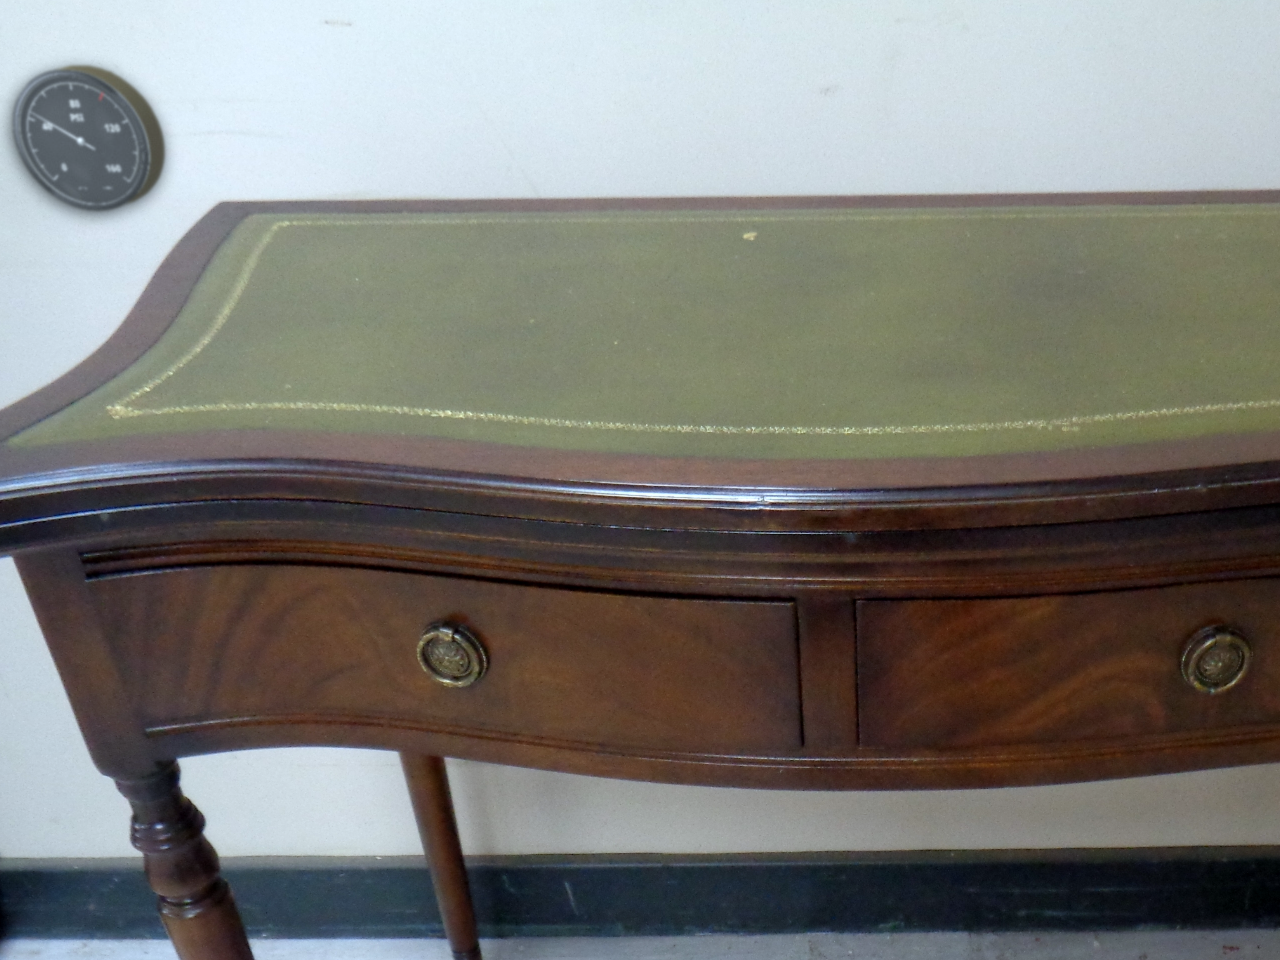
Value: 45 psi
